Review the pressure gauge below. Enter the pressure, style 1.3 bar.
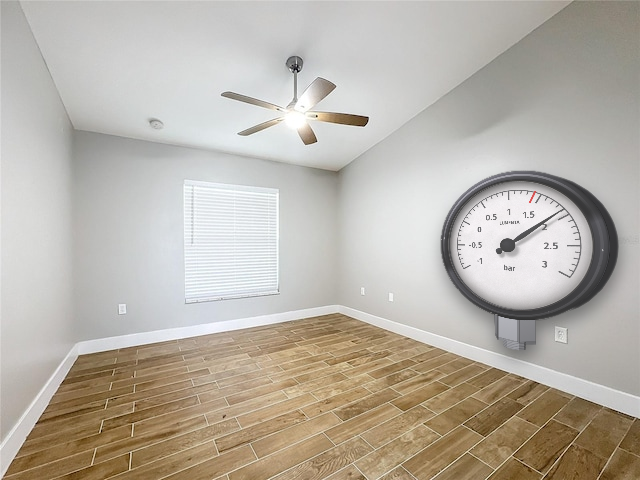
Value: 1.9 bar
